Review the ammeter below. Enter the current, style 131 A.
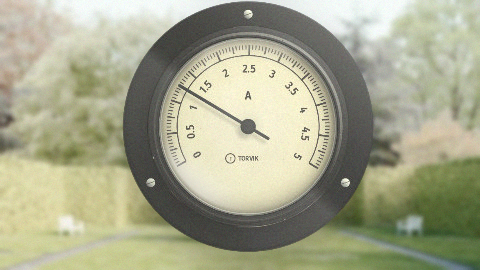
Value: 1.25 A
